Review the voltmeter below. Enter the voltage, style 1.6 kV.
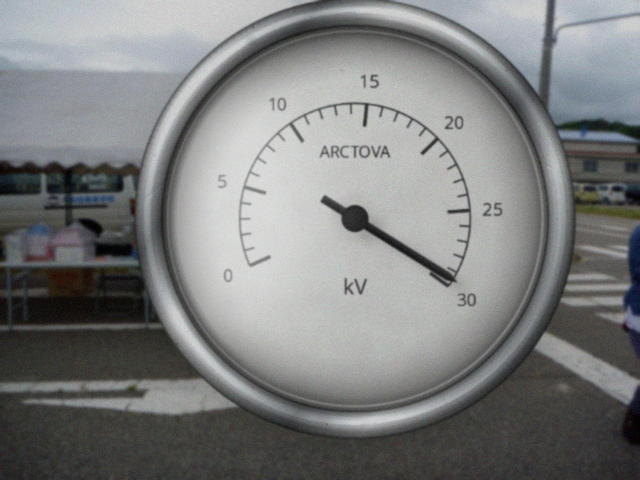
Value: 29.5 kV
